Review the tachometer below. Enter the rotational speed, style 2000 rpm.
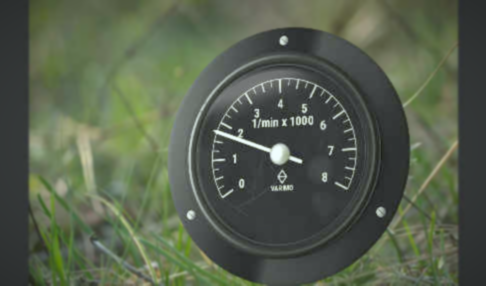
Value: 1750 rpm
